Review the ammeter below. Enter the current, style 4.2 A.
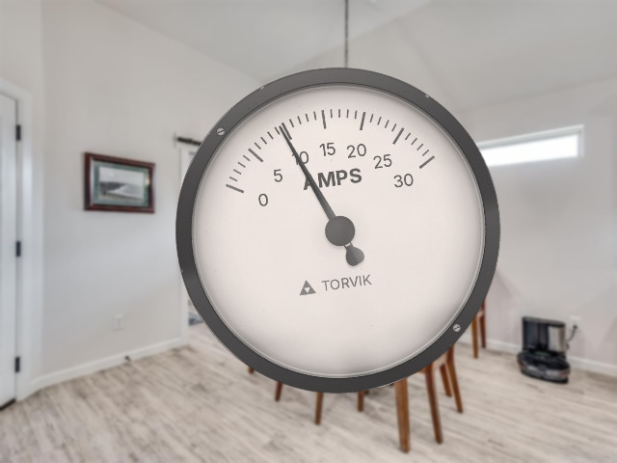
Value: 9.5 A
